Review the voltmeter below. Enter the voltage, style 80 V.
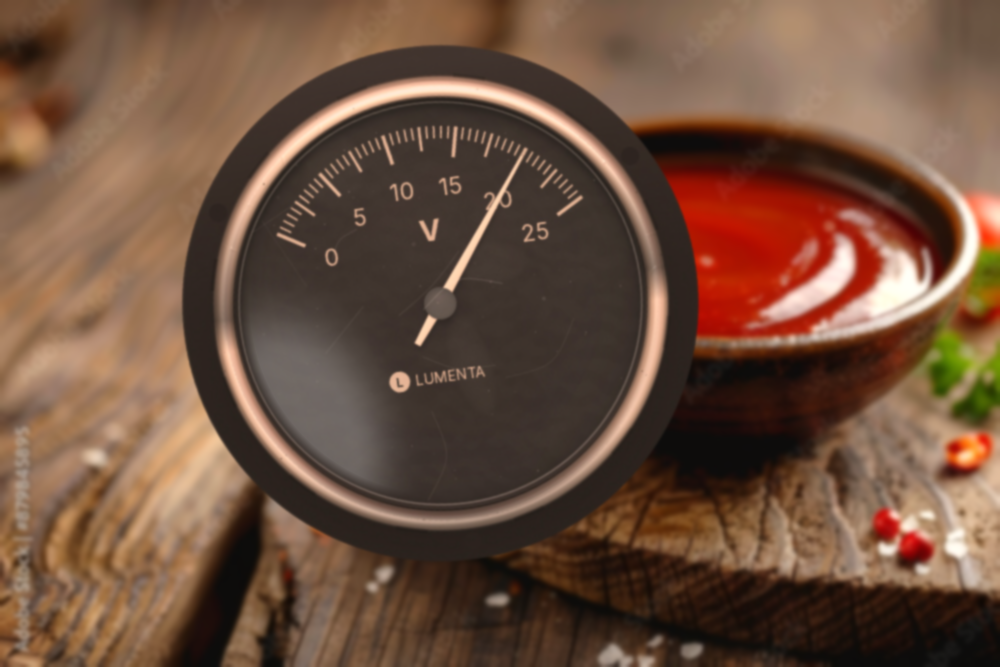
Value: 20 V
